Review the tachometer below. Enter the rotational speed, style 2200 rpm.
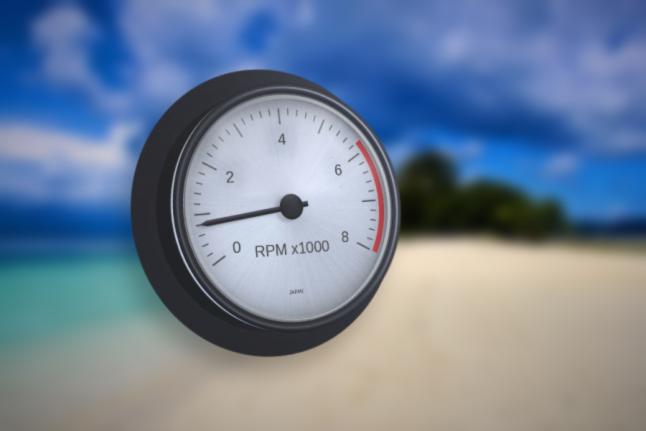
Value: 800 rpm
